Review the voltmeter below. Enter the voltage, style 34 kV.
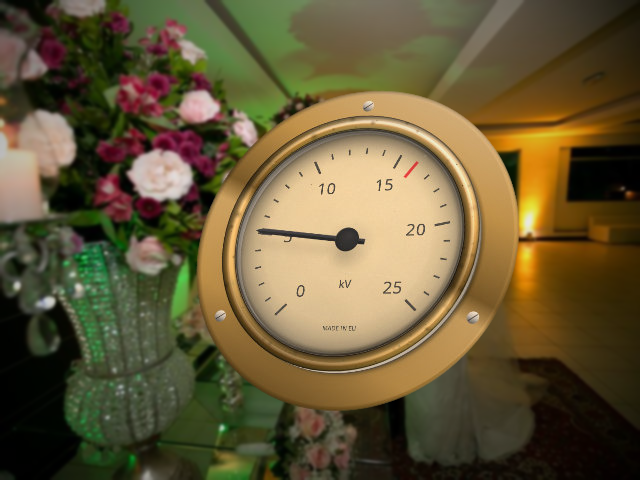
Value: 5 kV
